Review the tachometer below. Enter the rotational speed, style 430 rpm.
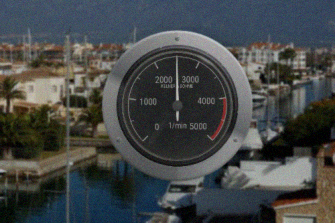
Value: 2500 rpm
